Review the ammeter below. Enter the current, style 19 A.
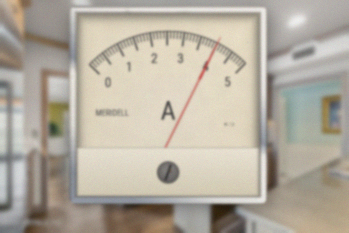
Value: 4 A
